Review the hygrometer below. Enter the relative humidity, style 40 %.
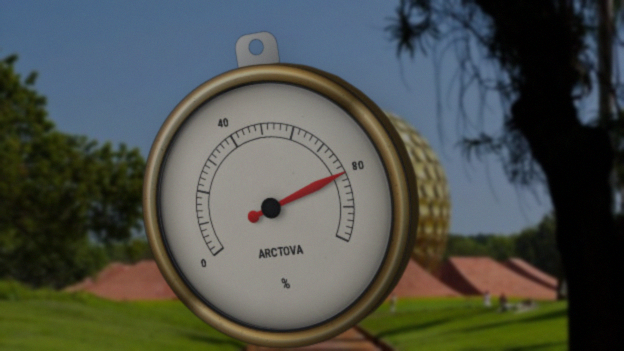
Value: 80 %
